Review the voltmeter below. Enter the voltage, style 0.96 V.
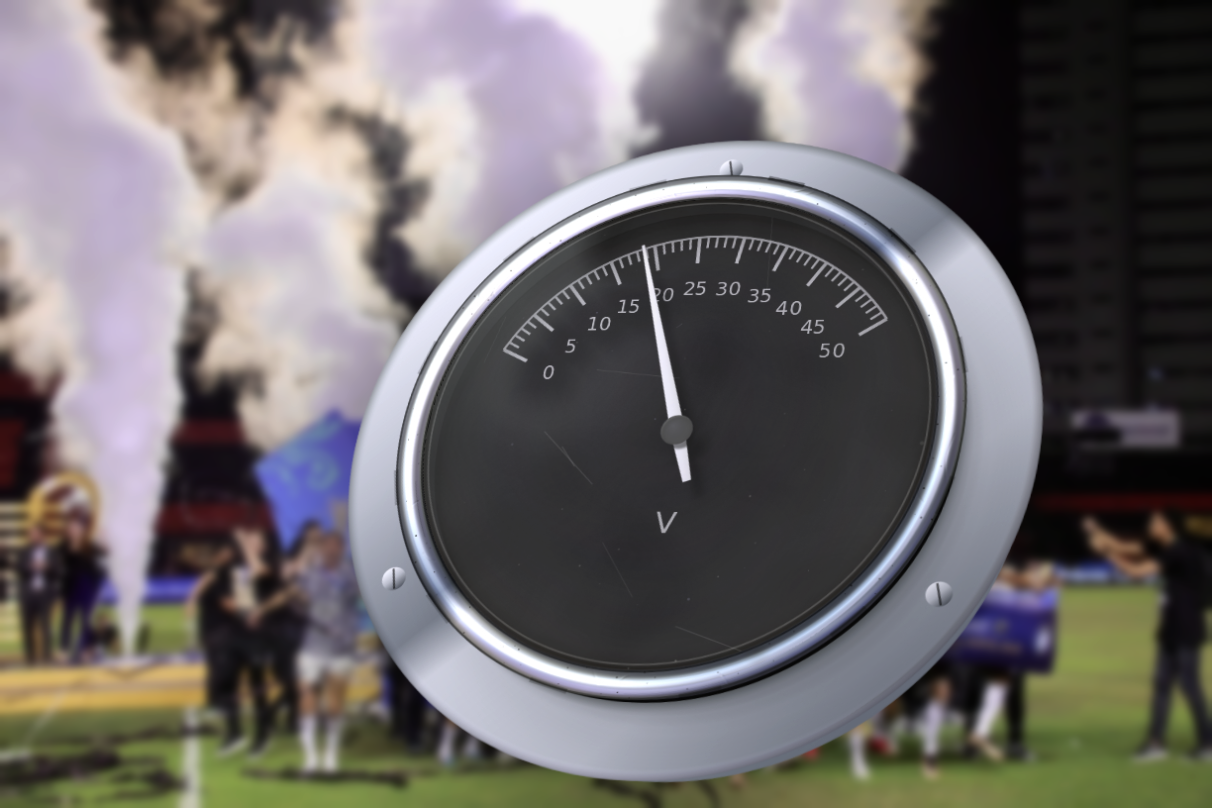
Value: 19 V
